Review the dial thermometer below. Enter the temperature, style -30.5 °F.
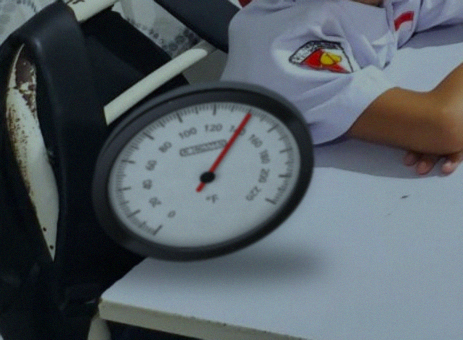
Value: 140 °F
